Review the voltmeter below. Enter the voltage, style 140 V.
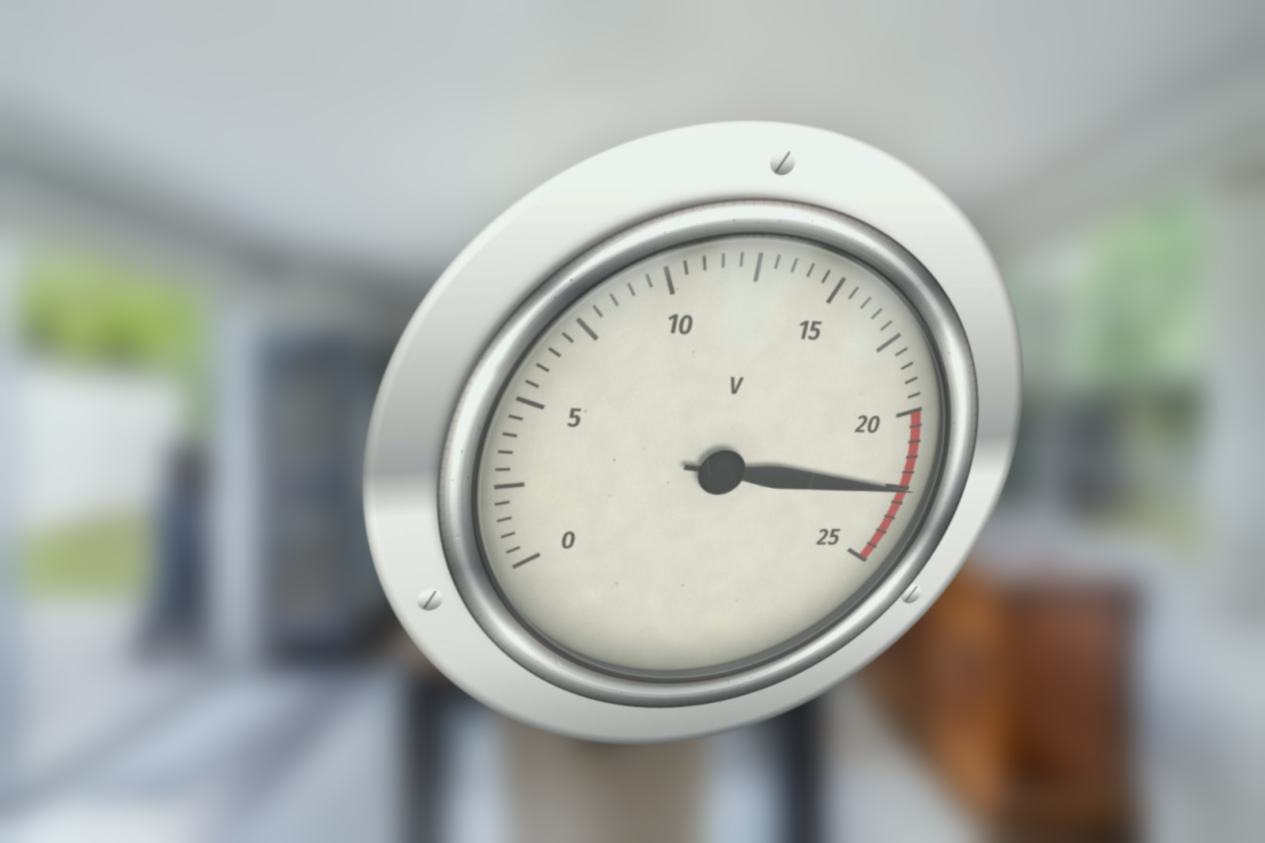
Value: 22.5 V
